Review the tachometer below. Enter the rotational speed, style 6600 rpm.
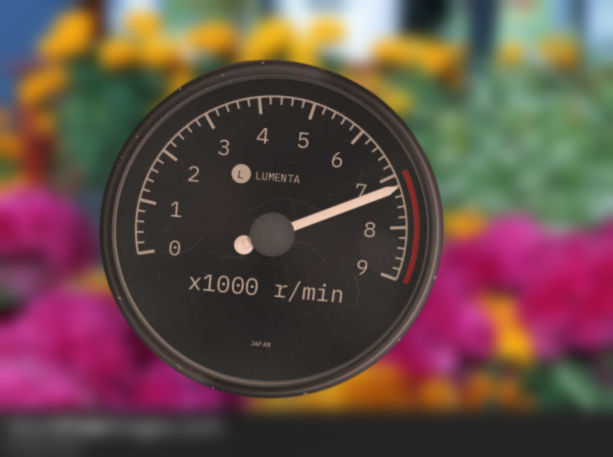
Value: 7200 rpm
